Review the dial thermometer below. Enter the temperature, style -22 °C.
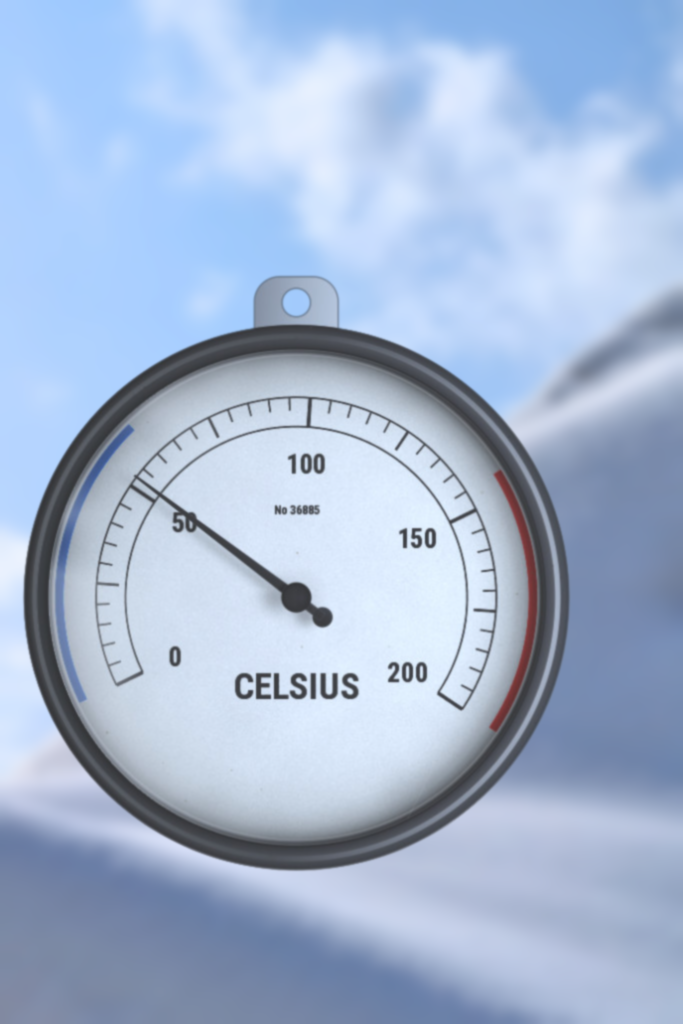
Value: 52.5 °C
